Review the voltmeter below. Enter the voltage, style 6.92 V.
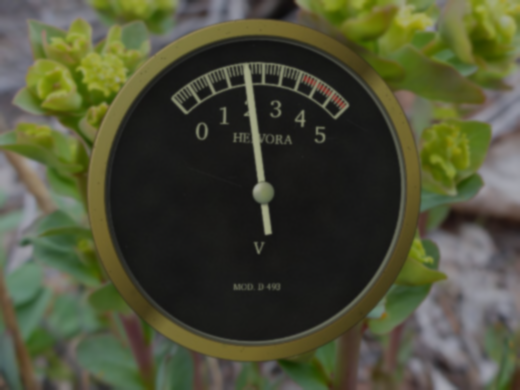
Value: 2 V
